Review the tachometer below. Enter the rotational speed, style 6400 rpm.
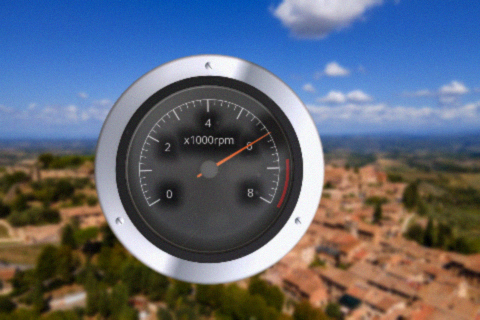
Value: 6000 rpm
